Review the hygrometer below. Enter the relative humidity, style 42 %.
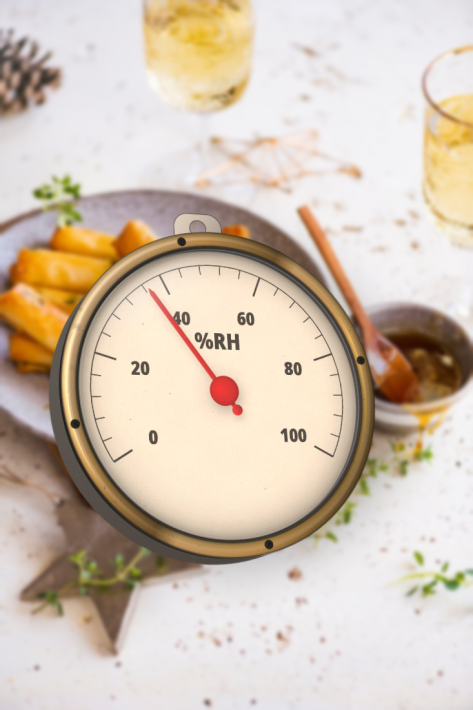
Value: 36 %
